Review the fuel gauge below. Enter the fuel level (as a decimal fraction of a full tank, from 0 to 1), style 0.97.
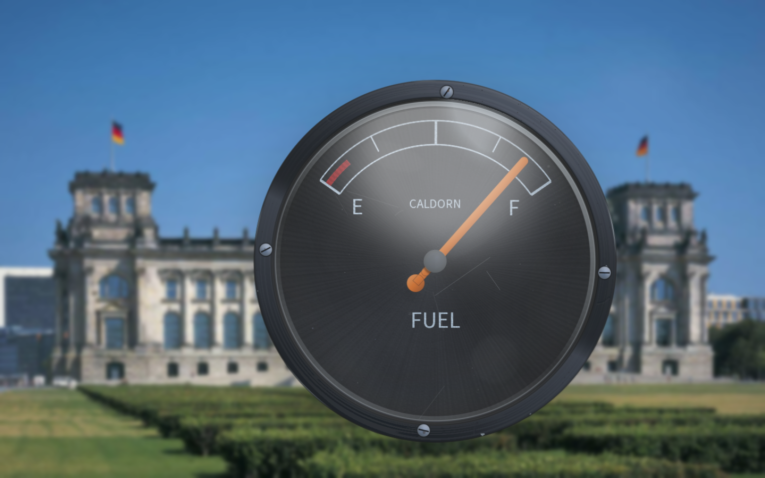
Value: 0.875
